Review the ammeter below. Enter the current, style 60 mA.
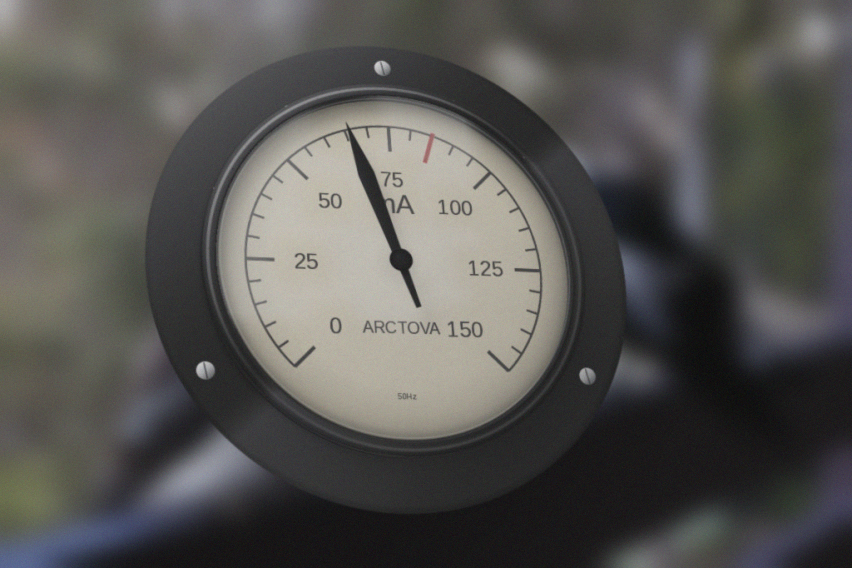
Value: 65 mA
